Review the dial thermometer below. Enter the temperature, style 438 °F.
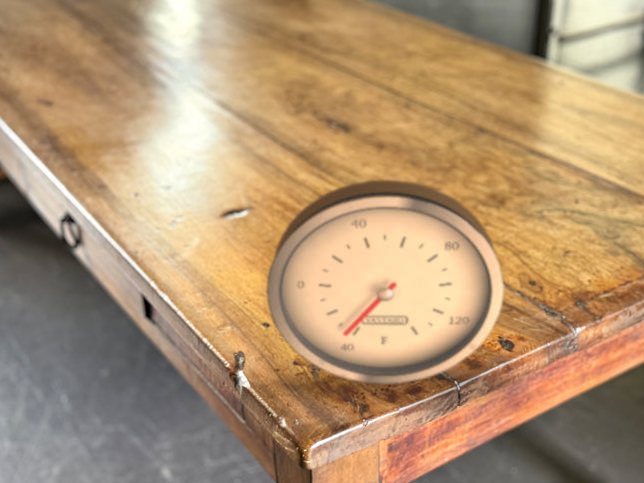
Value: -35 °F
